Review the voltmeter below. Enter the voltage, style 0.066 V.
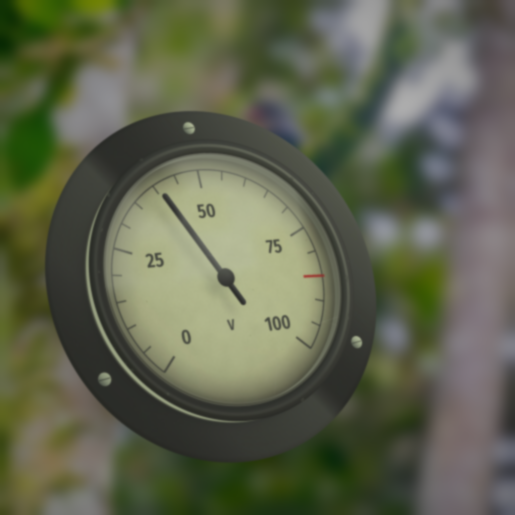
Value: 40 V
